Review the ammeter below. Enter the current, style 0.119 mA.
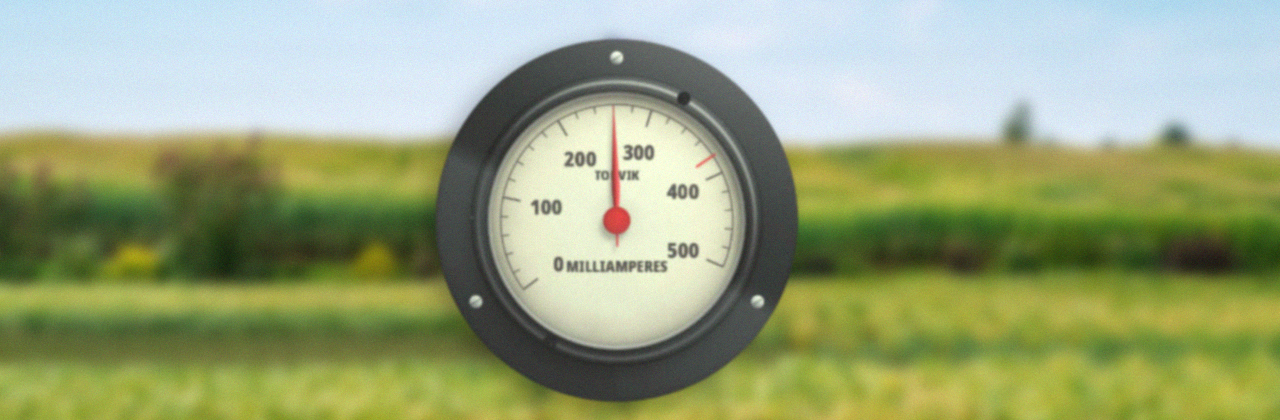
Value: 260 mA
